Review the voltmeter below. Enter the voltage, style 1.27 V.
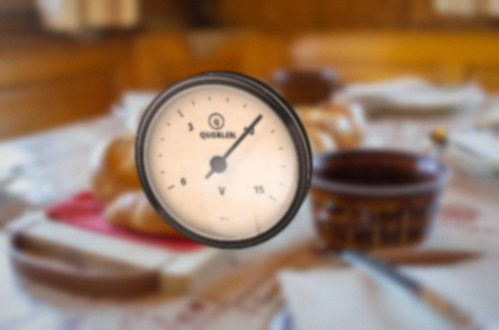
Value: 10 V
